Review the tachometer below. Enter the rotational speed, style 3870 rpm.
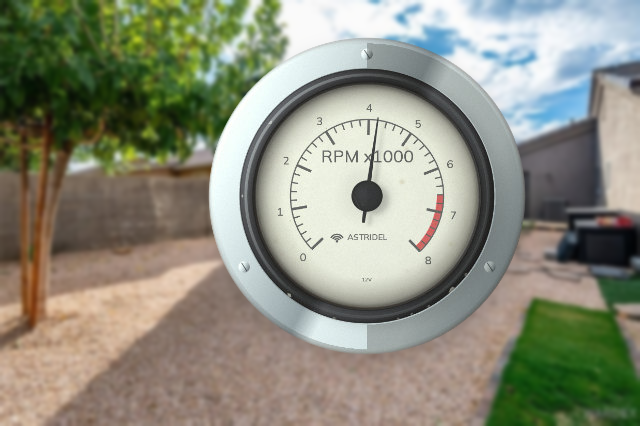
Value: 4200 rpm
